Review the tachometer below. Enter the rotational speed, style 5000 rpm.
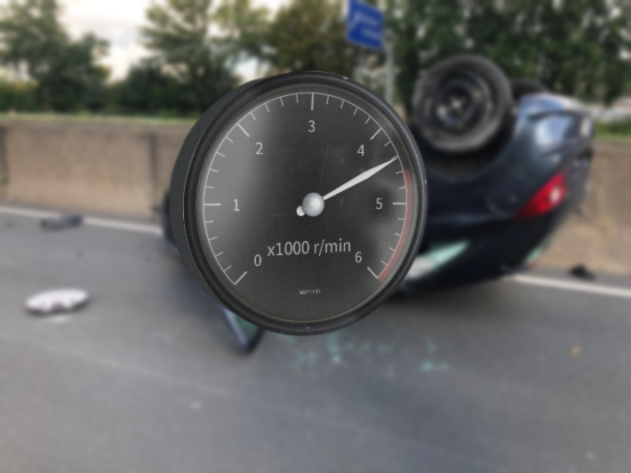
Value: 4400 rpm
